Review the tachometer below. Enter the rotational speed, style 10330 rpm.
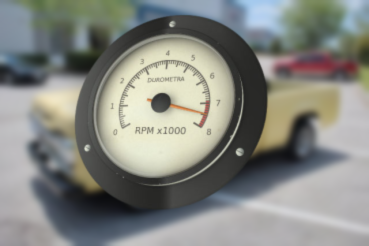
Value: 7500 rpm
